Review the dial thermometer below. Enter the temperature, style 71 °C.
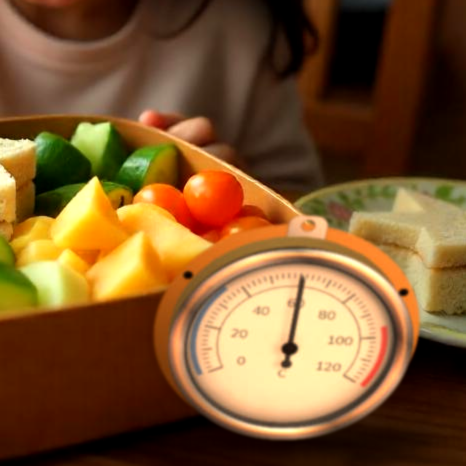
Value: 60 °C
